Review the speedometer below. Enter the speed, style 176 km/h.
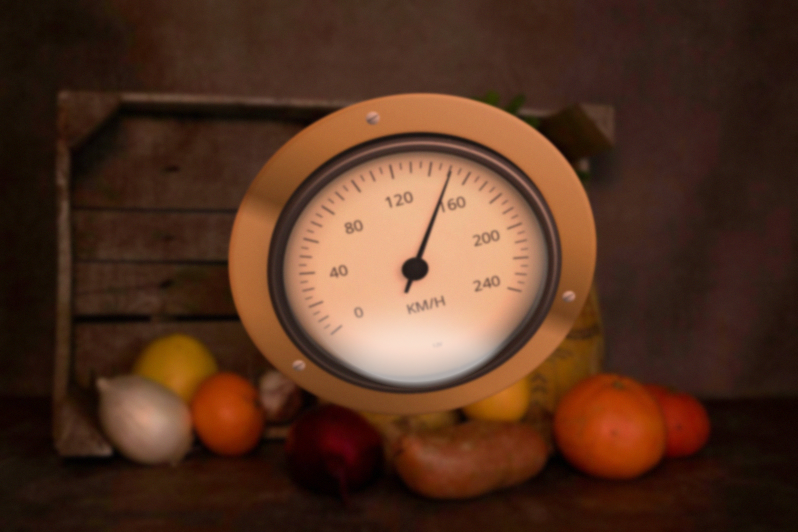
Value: 150 km/h
